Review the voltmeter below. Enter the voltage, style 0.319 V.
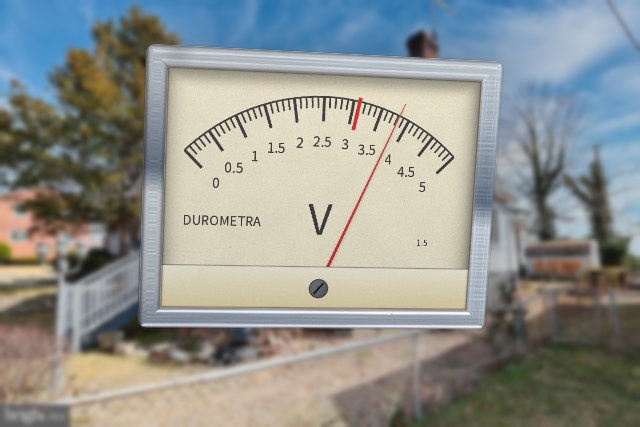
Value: 3.8 V
